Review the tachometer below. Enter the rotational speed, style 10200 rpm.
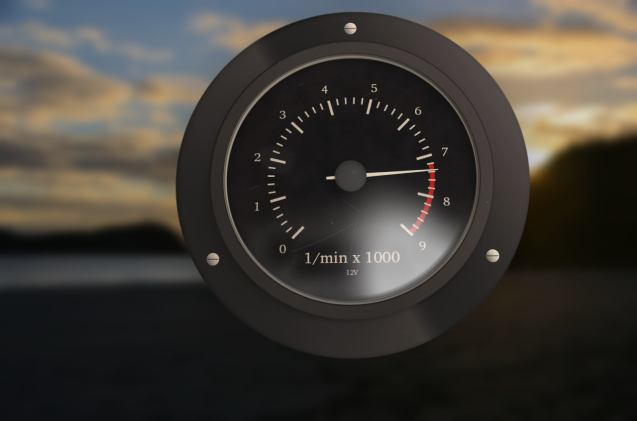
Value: 7400 rpm
